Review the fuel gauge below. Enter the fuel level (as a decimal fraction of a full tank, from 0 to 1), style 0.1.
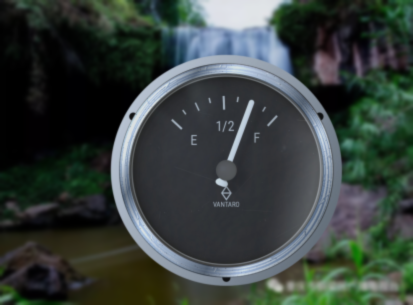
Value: 0.75
